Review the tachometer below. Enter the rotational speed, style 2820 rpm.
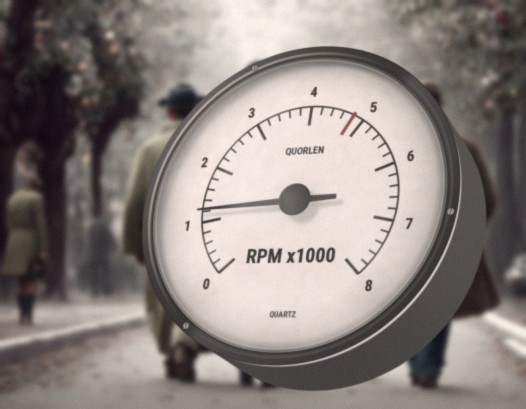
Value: 1200 rpm
